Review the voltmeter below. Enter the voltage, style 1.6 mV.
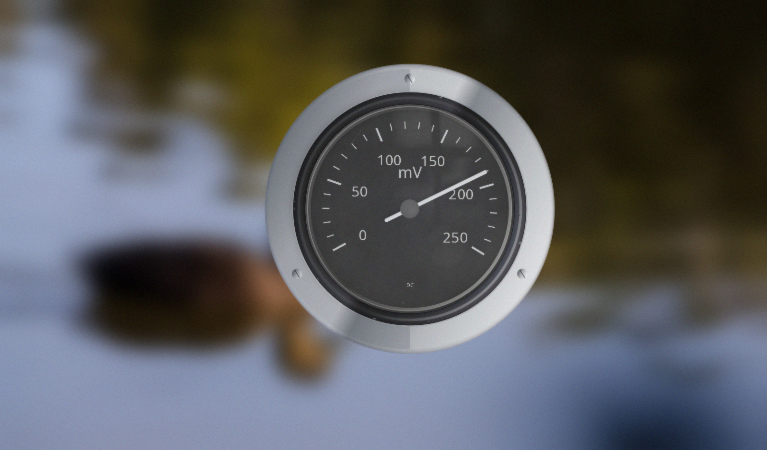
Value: 190 mV
